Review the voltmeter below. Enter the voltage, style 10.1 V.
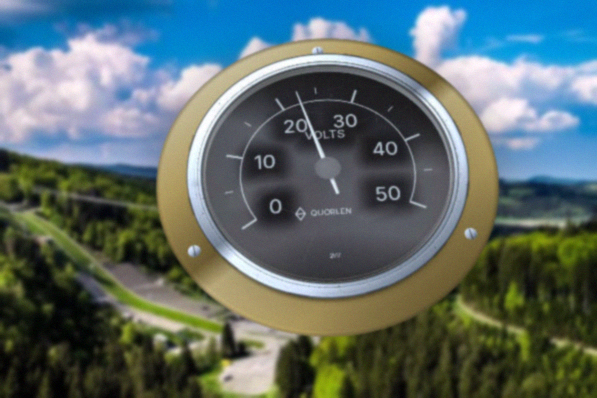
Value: 22.5 V
